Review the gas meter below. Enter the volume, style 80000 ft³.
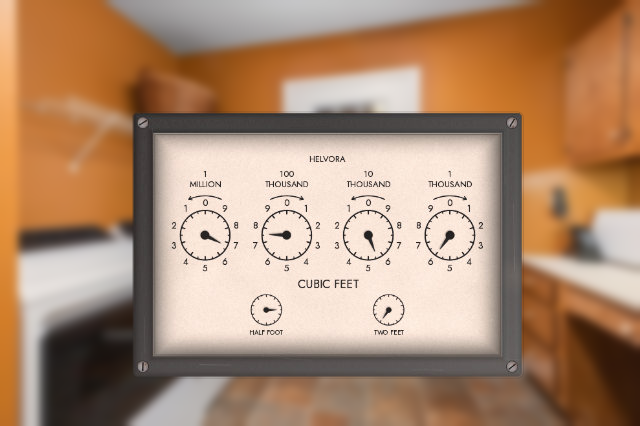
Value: 675600 ft³
